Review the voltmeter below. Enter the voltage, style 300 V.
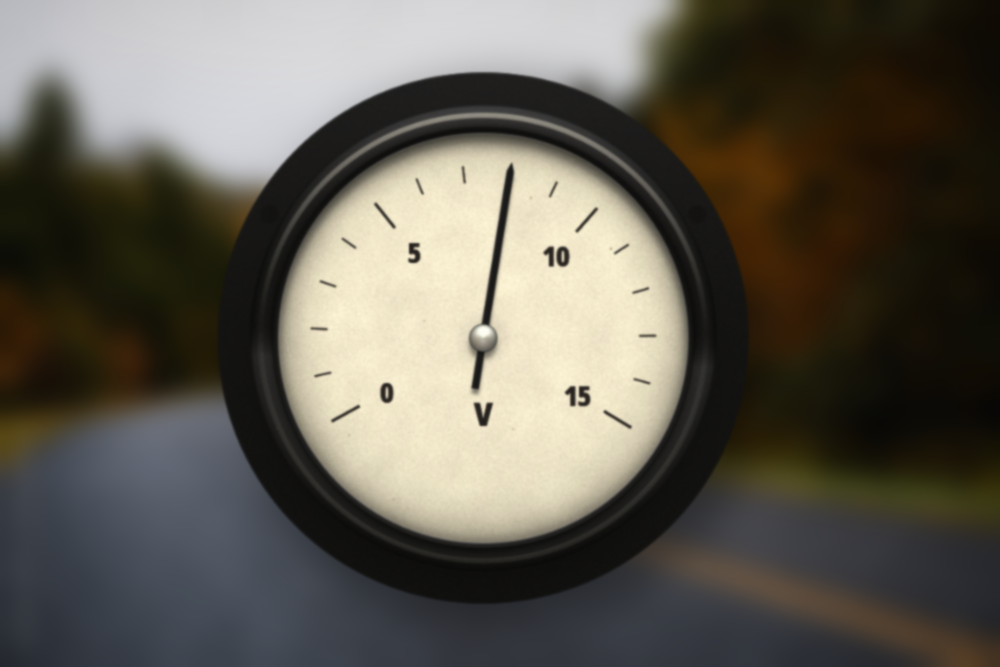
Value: 8 V
